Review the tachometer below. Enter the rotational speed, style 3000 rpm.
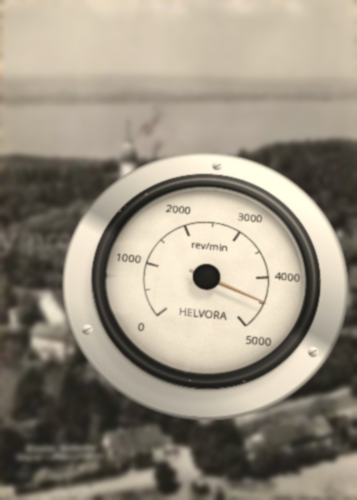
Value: 4500 rpm
